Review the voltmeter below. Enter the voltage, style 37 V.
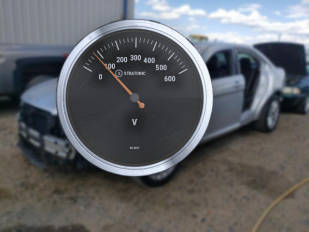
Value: 80 V
